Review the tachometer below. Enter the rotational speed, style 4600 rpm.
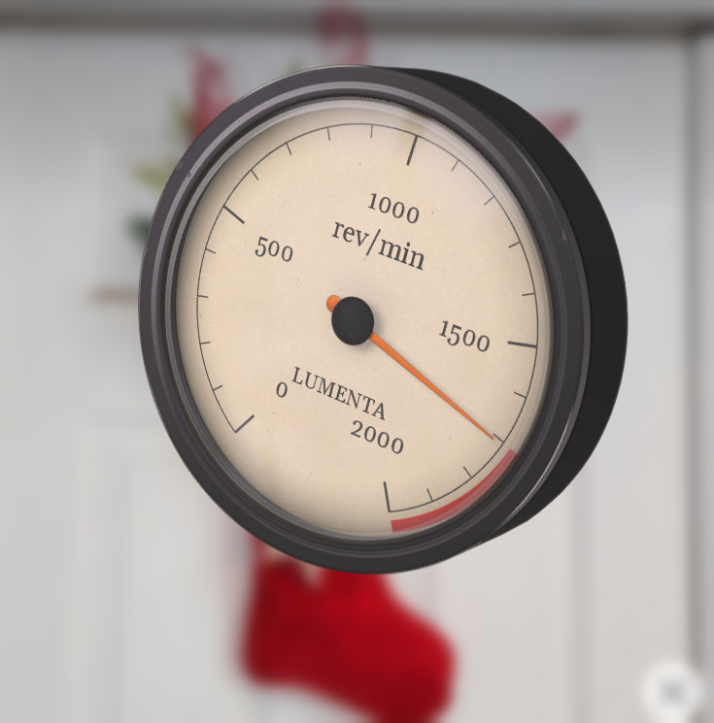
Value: 1700 rpm
